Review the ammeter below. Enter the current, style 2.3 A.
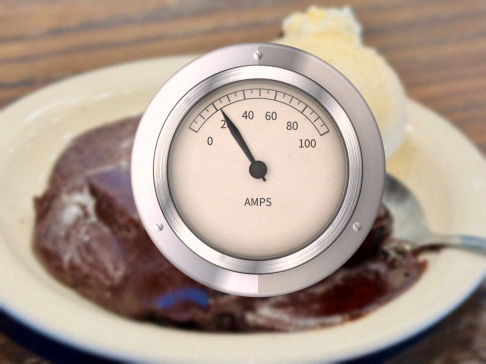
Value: 22.5 A
